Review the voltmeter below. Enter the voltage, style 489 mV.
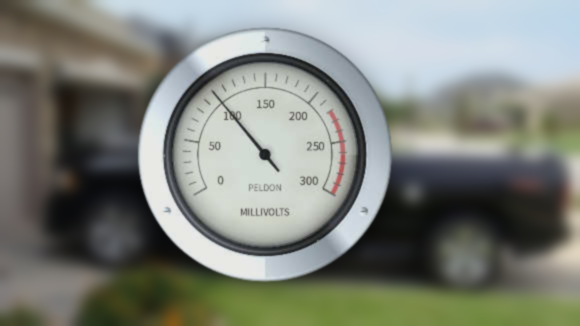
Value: 100 mV
